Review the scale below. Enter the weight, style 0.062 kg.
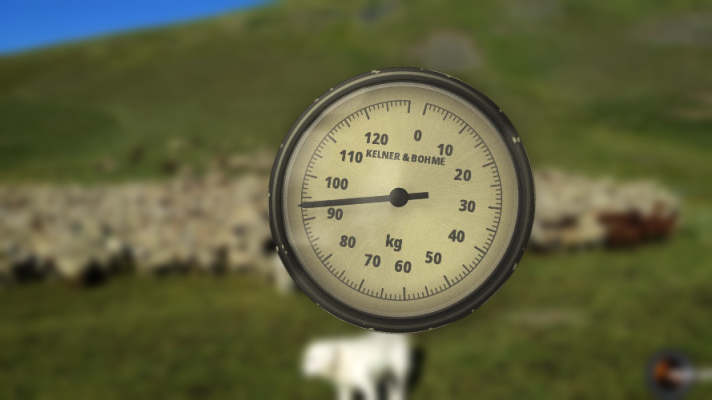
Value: 93 kg
